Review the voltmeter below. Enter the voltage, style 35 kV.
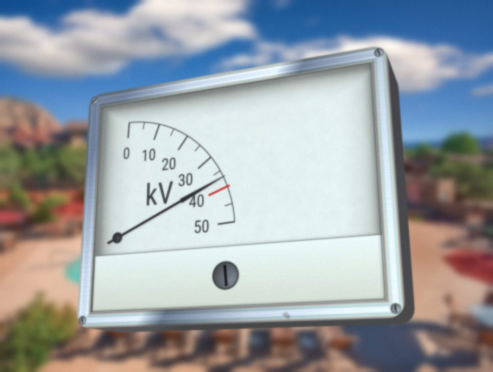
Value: 37.5 kV
